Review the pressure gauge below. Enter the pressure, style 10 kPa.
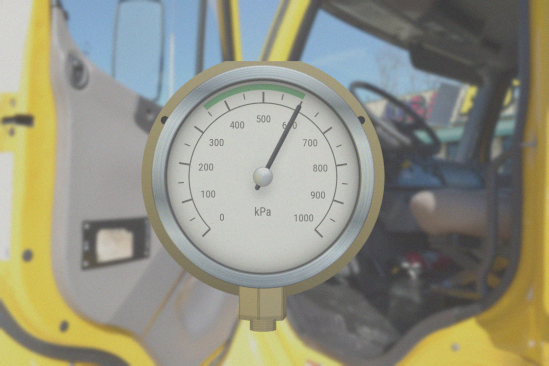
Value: 600 kPa
